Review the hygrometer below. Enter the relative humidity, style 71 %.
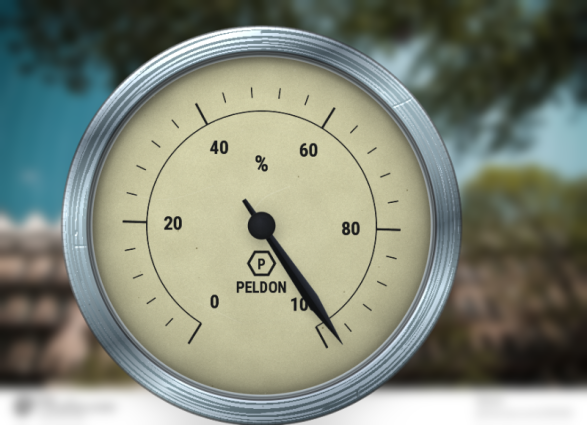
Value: 98 %
